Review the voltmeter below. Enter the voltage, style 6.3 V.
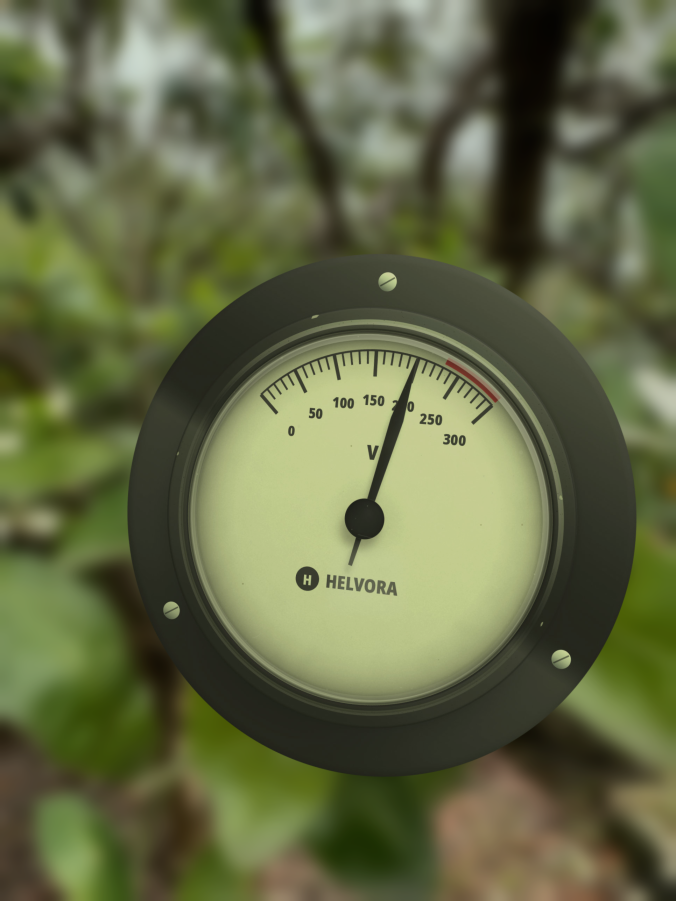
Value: 200 V
